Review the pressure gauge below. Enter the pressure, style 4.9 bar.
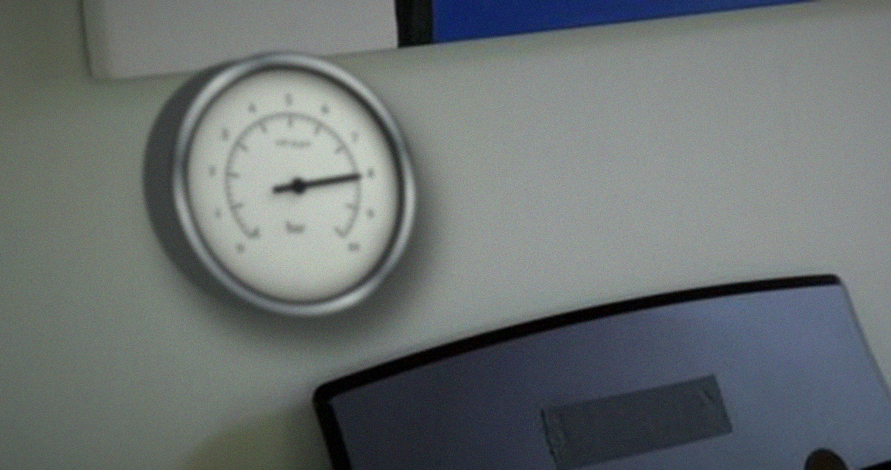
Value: 8 bar
